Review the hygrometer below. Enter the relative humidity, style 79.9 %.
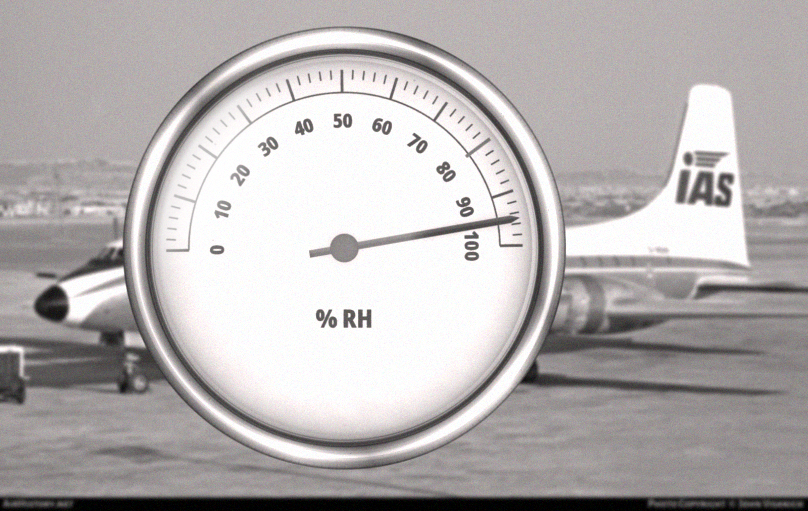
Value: 95 %
